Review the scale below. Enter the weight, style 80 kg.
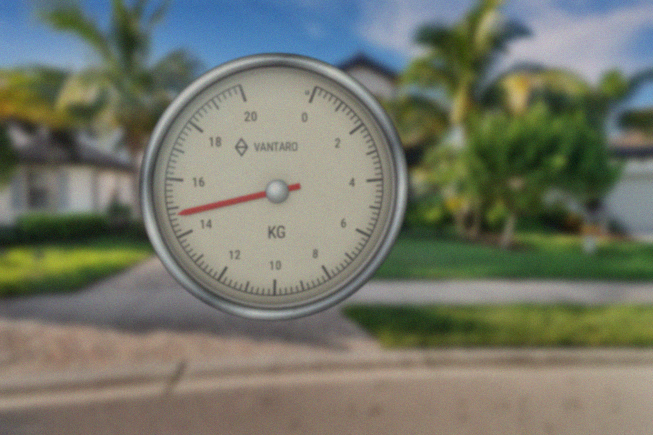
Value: 14.8 kg
